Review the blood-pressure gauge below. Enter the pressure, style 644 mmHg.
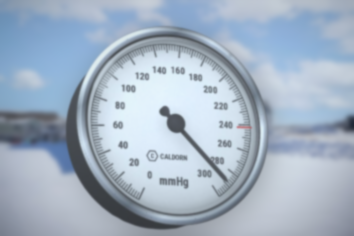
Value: 290 mmHg
